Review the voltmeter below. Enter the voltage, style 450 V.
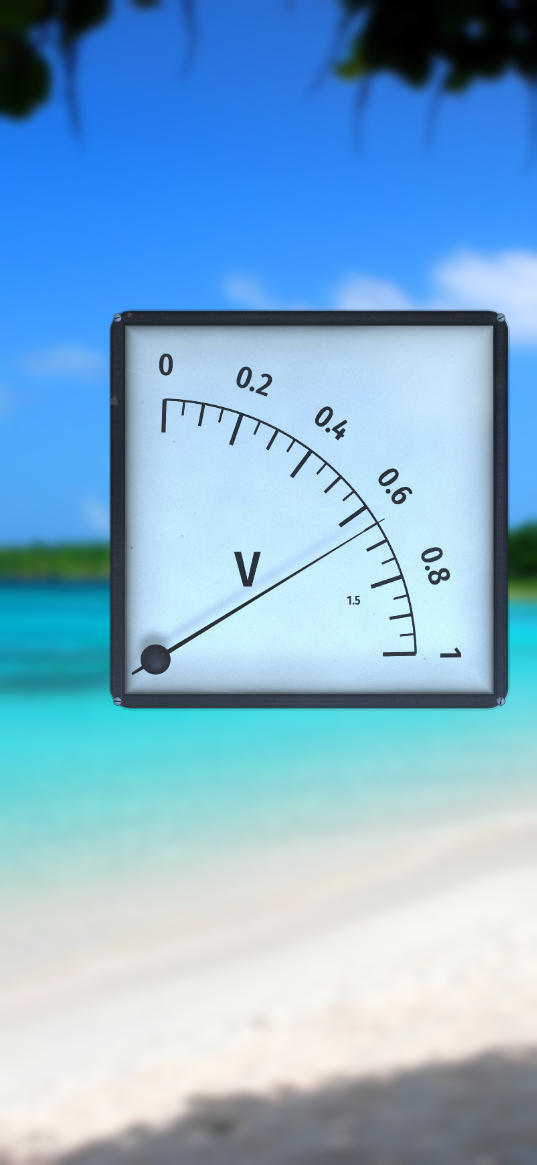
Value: 0.65 V
